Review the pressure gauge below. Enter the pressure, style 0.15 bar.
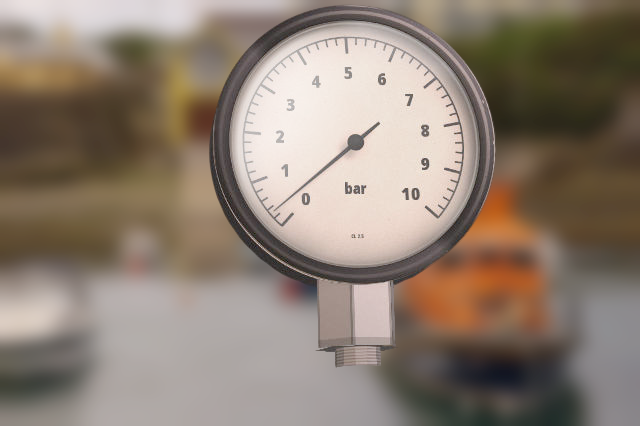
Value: 0.3 bar
